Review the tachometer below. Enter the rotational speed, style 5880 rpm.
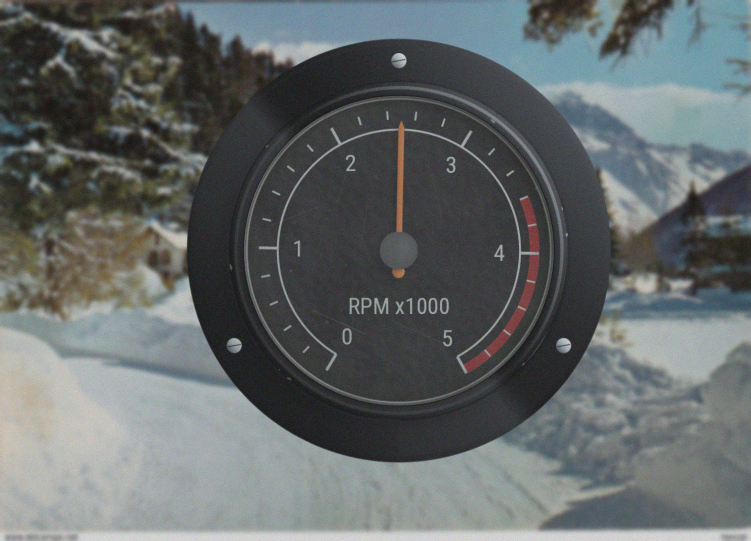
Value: 2500 rpm
